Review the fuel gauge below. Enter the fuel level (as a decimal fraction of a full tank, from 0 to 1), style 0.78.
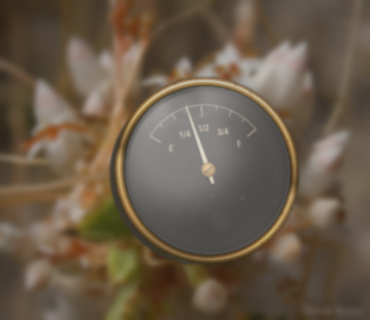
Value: 0.375
